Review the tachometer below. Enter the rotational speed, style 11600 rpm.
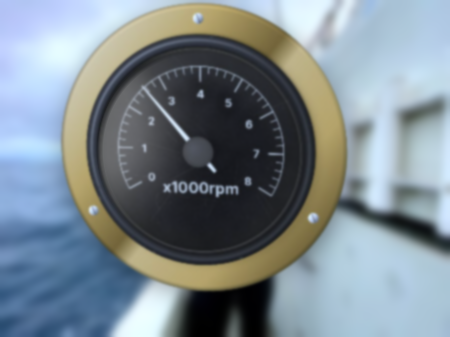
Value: 2600 rpm
